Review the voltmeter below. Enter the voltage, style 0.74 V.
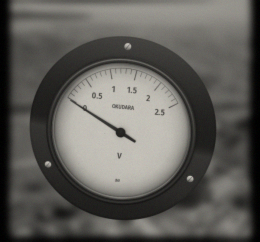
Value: 0 V
